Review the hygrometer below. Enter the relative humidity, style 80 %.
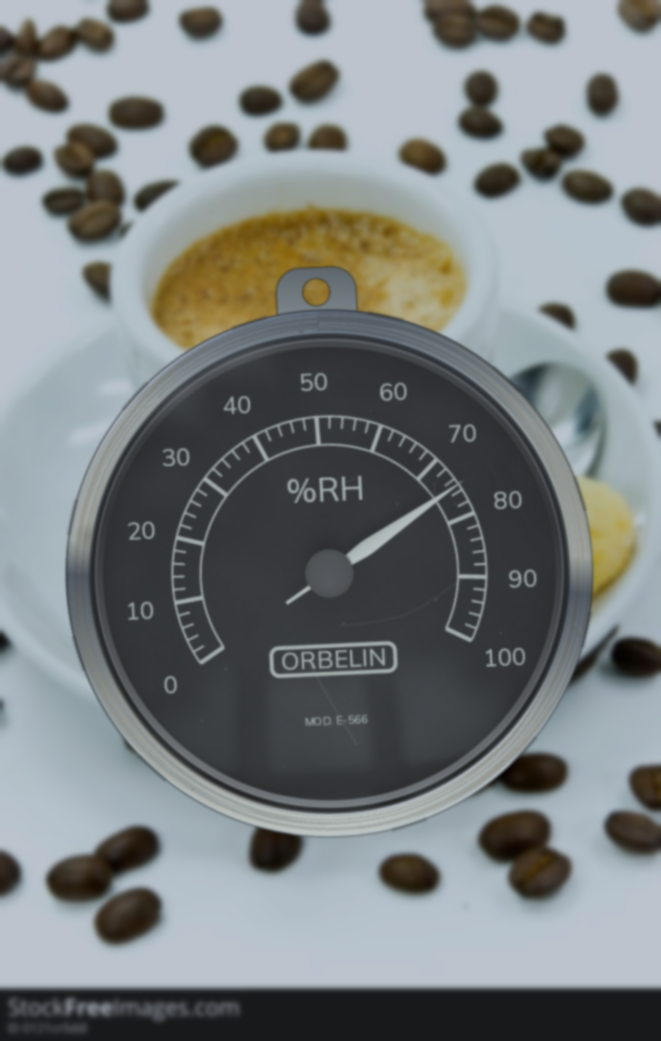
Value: 75 %
